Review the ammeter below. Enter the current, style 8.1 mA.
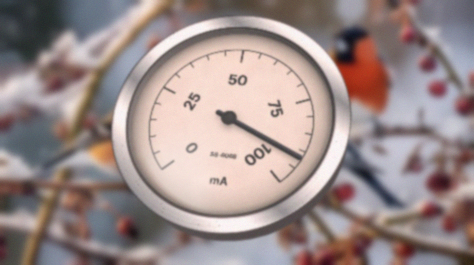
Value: 92.5 mA
